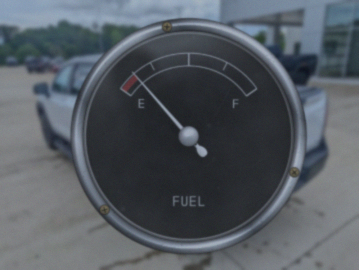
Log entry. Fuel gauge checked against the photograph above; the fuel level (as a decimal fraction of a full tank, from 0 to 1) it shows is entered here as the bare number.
0.125
